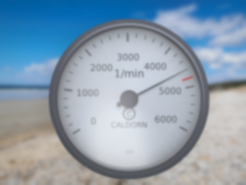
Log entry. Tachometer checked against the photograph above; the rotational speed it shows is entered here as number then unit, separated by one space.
4600 rpm
